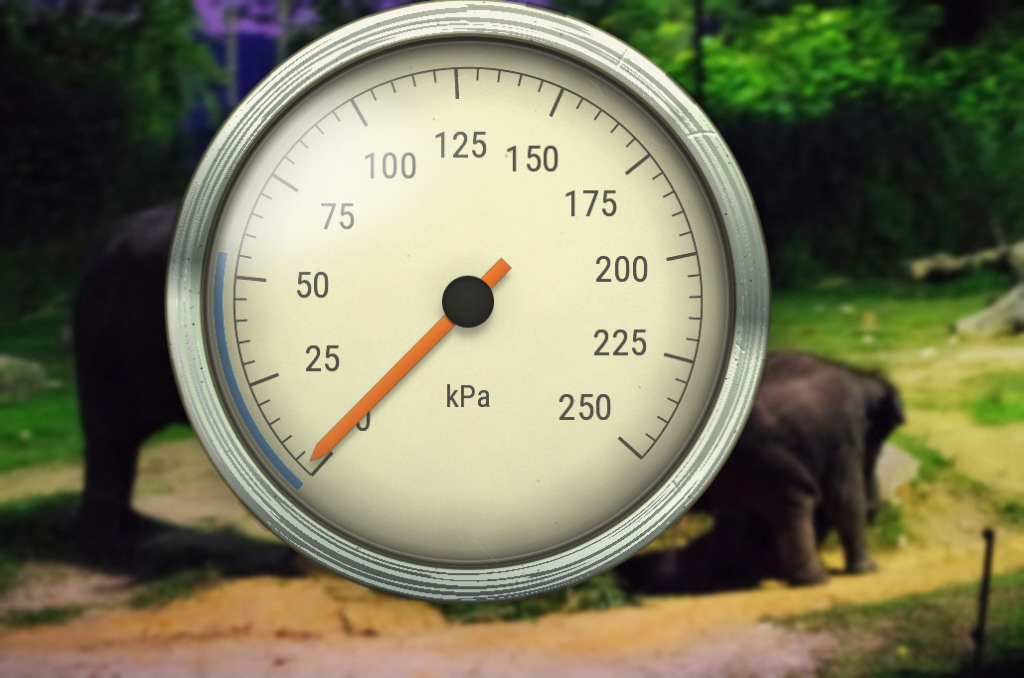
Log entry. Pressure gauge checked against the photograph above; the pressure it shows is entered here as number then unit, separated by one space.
2.5 kPa
